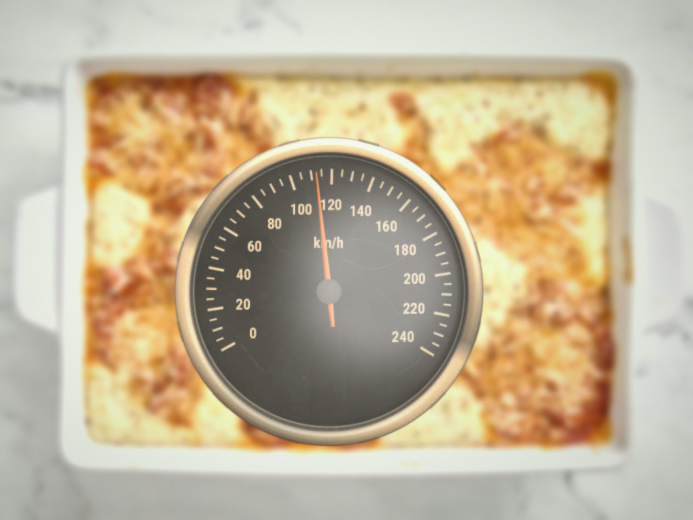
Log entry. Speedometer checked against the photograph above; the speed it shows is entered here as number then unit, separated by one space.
112.5 km/h
